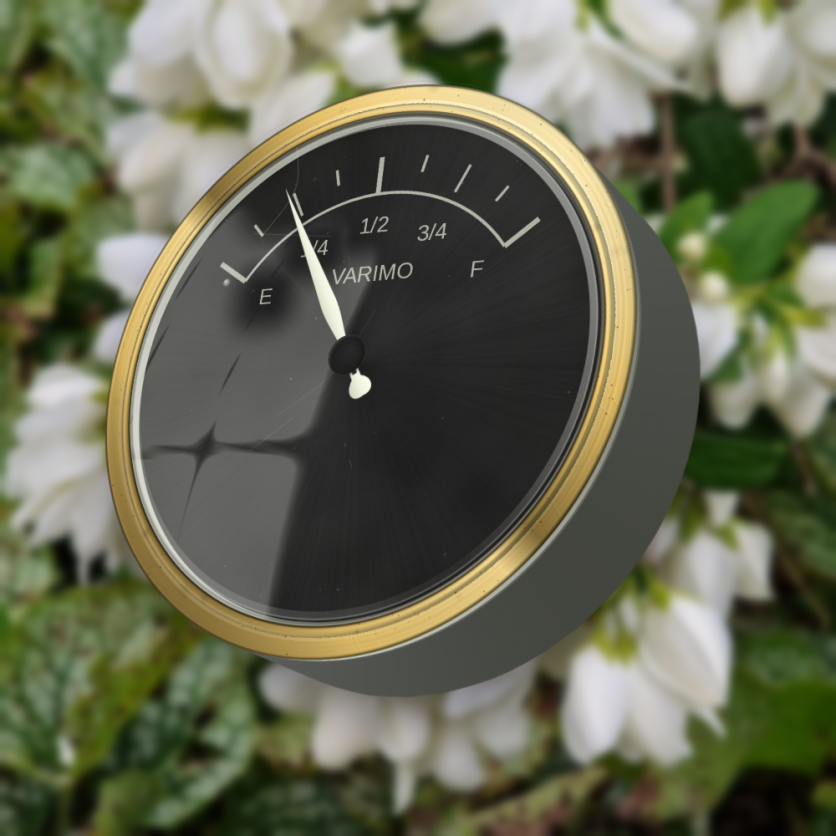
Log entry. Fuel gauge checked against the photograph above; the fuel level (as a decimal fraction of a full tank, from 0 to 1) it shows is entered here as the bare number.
0.25
